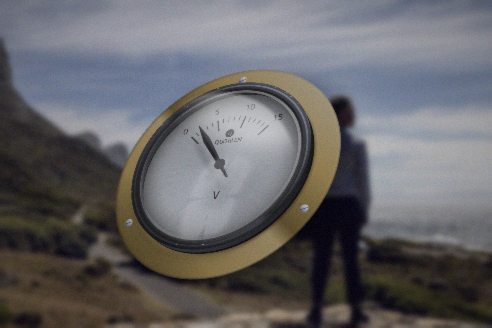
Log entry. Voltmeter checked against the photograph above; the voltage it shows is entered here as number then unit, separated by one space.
2 V
